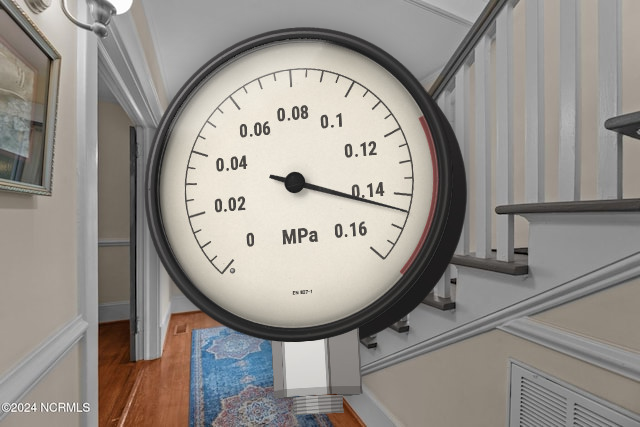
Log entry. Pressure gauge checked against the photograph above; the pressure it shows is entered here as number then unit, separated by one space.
0.145 MPa
